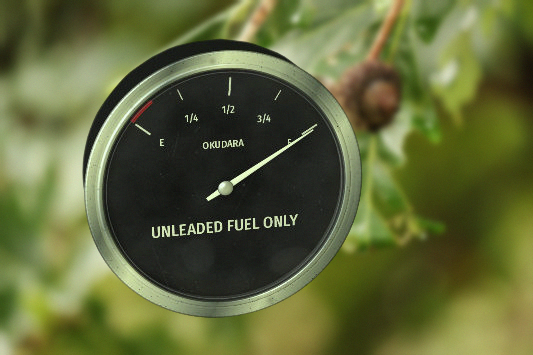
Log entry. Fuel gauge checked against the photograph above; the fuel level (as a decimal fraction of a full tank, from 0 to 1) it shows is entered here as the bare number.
1
